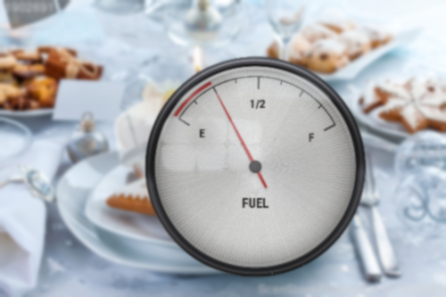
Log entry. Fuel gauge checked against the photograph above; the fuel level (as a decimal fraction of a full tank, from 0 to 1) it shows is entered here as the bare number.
0.25
